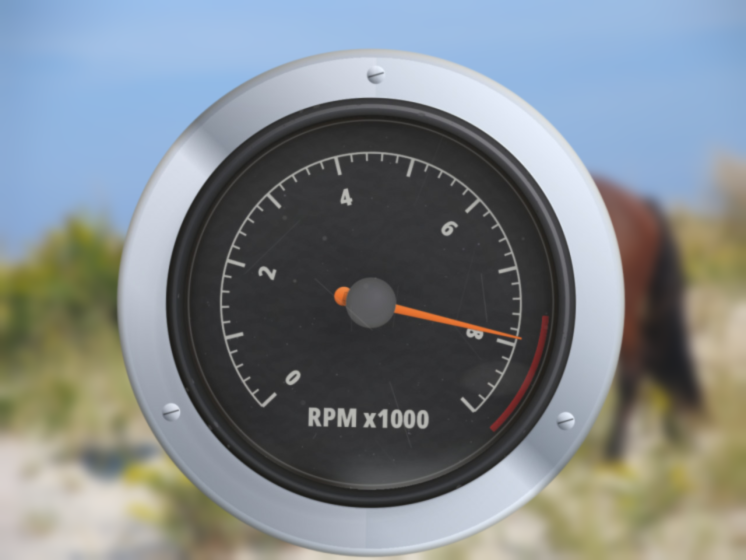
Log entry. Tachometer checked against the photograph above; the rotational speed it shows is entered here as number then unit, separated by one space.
7900 rpm
